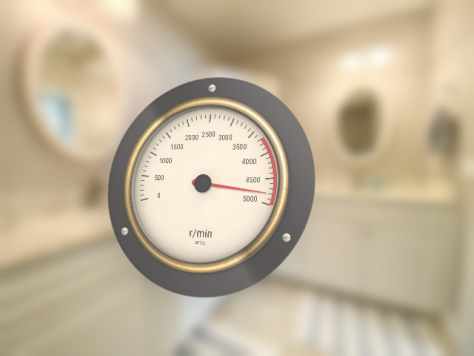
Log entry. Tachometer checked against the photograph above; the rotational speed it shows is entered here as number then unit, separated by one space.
4800 rpm
